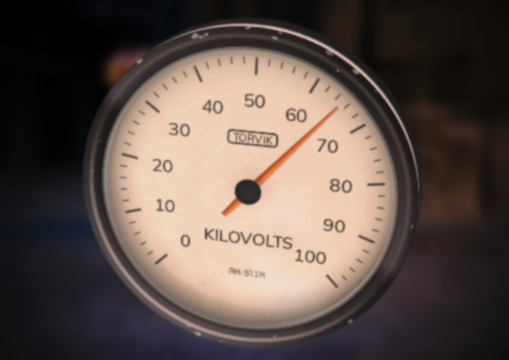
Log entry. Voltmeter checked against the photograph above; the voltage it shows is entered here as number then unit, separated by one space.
65 kV
